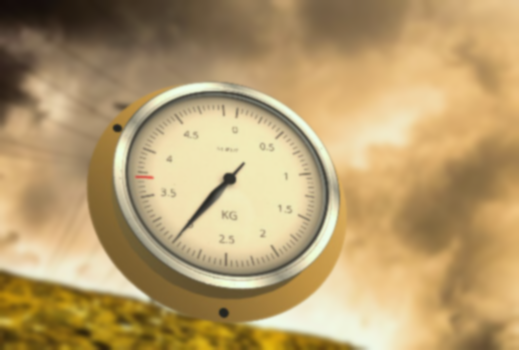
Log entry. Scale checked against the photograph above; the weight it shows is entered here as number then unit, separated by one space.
3 kg
